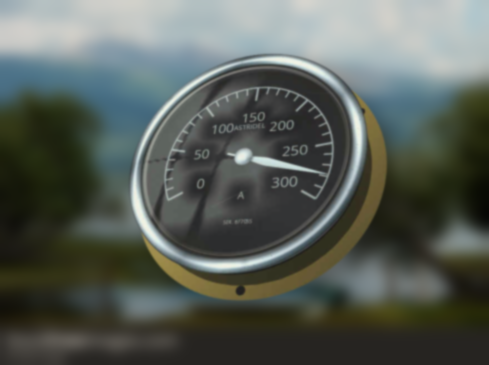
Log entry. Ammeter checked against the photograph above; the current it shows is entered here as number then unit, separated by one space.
280 A
